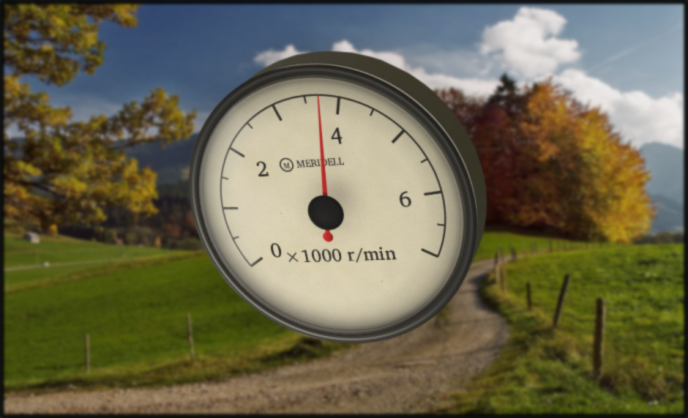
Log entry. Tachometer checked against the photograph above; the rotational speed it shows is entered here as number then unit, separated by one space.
3750 rpm
